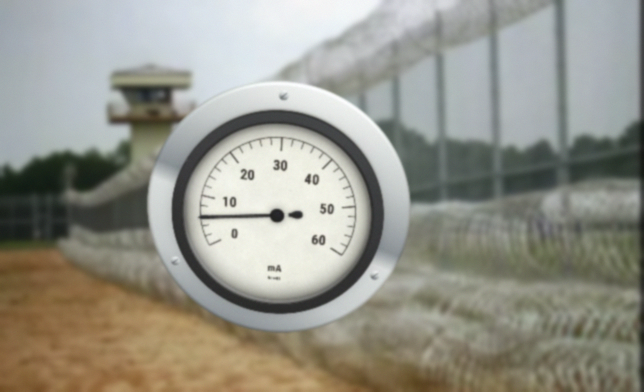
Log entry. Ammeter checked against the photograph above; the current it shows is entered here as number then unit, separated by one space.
6 mA
